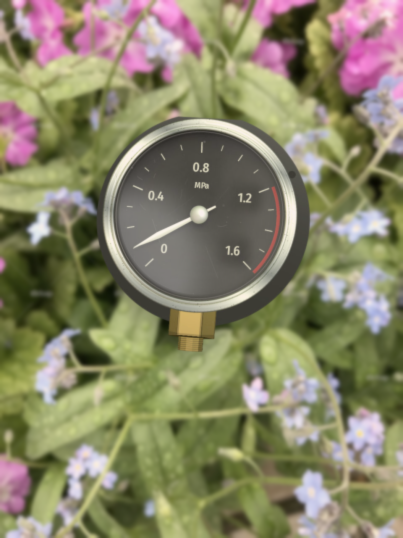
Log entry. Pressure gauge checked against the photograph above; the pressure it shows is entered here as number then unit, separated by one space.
0.1 MPa
